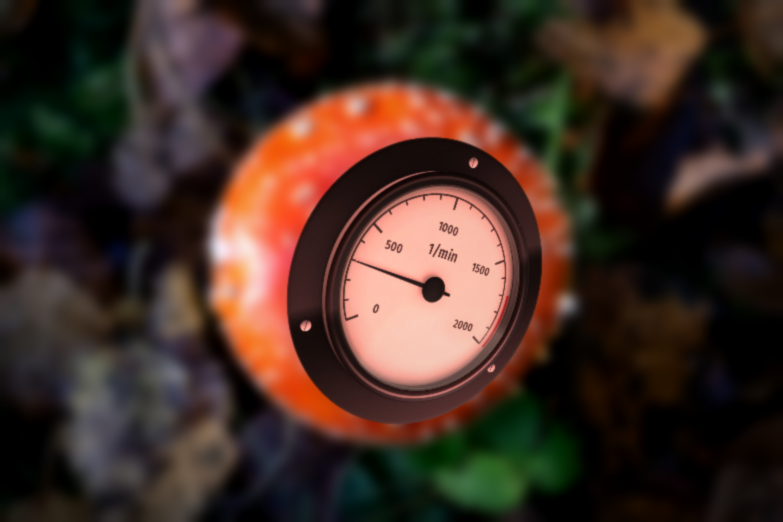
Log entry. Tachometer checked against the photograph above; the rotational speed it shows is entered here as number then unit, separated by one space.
300 rpm
